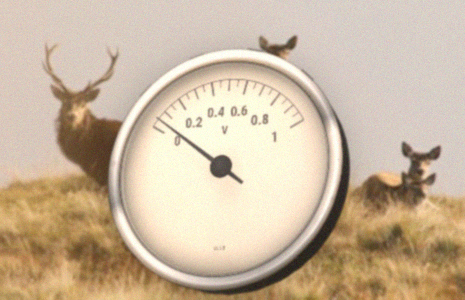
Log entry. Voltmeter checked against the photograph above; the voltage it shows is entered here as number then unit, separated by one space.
0.05 V
